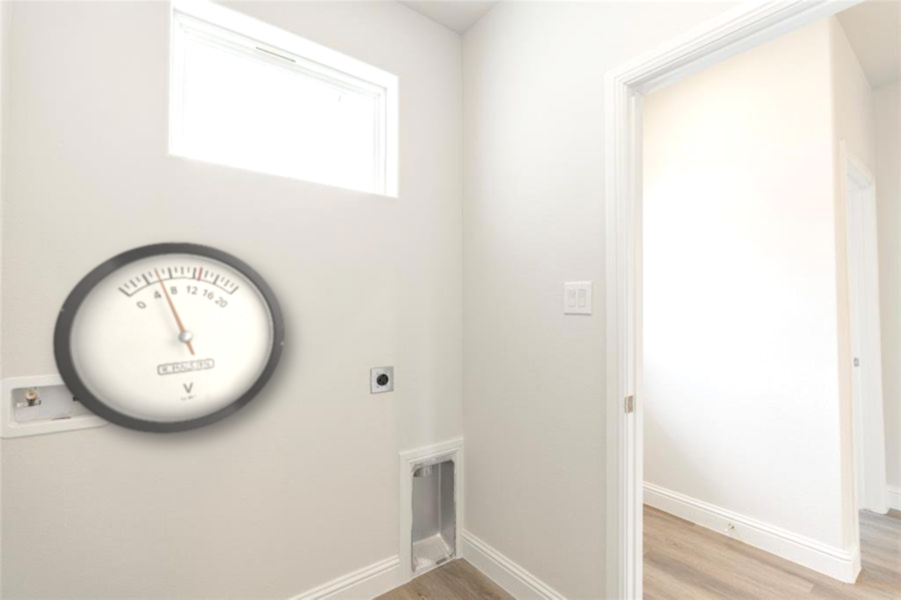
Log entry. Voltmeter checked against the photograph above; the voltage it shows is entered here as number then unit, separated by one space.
6 V
